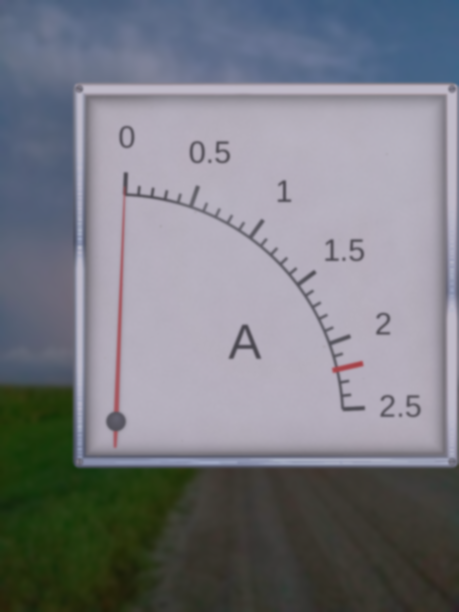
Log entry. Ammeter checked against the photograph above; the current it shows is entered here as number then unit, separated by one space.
0 A
